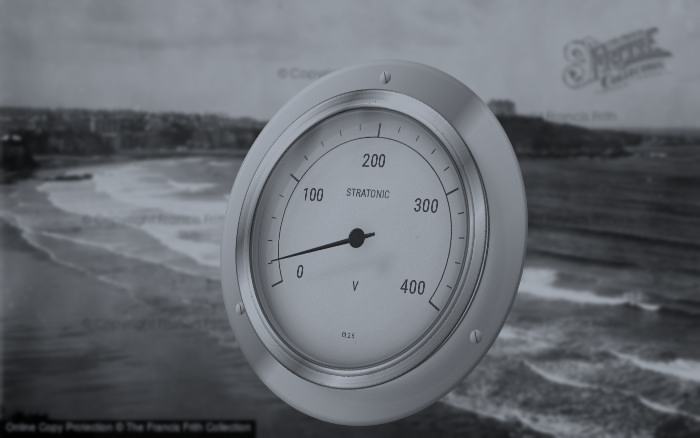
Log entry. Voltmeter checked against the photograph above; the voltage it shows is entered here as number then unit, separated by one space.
20 V
